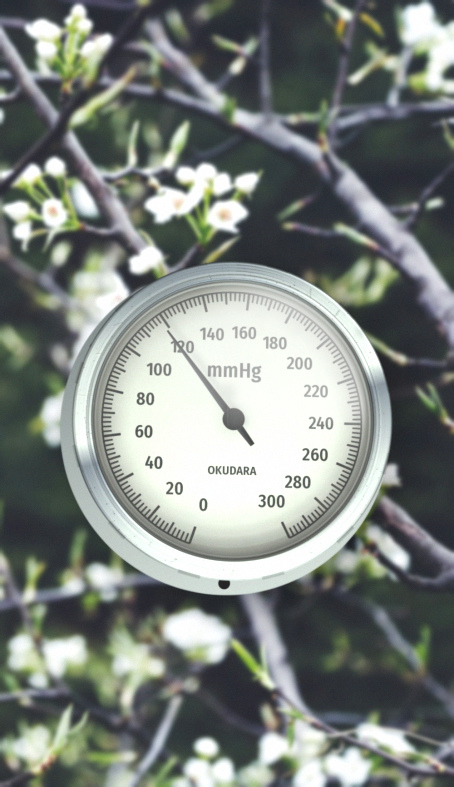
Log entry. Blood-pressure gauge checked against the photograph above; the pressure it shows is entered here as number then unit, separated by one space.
118 mmHg
